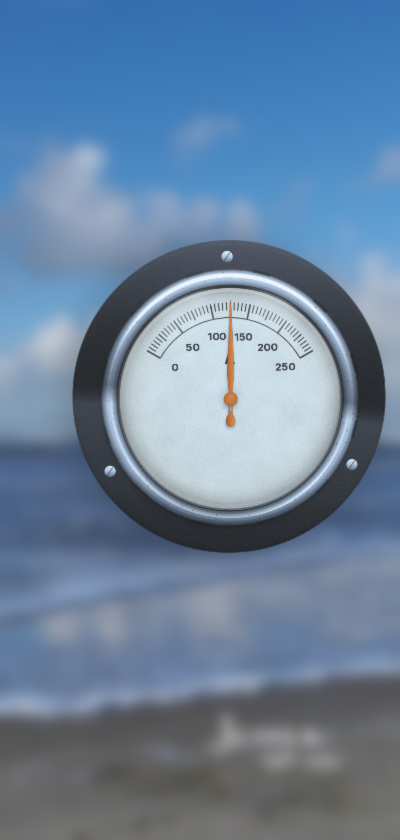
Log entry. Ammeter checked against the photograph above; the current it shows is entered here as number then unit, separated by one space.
125 A
